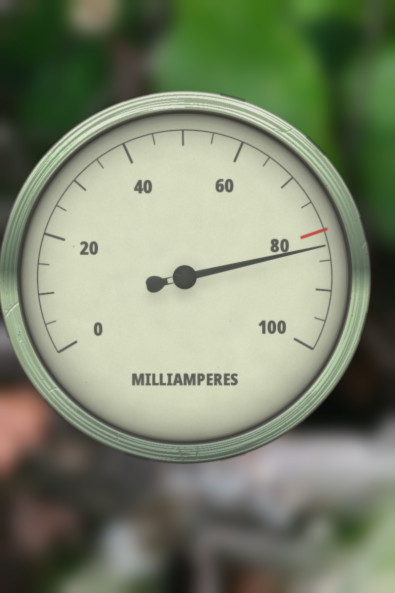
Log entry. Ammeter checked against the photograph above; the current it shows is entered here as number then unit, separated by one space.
82.5 mA
